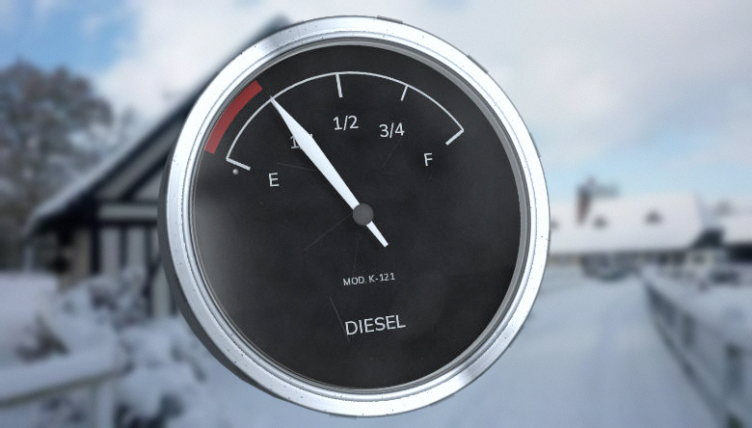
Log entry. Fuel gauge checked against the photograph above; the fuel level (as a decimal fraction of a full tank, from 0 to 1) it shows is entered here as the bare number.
0.25
